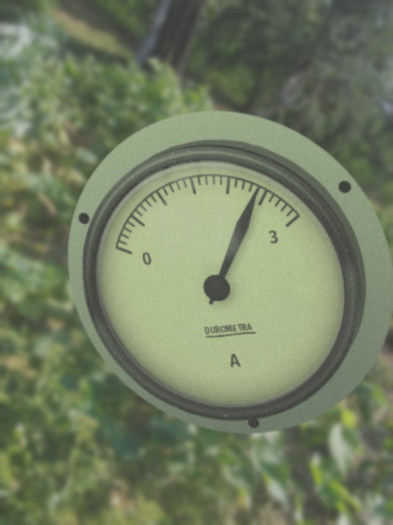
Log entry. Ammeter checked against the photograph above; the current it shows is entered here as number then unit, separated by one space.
2.4 A
